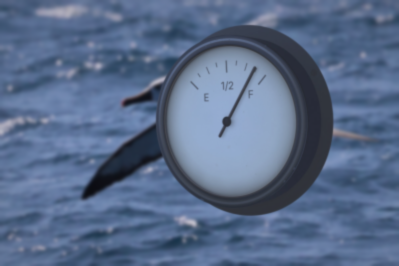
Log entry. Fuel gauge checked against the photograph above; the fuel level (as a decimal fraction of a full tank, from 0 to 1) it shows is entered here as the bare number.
0.875
